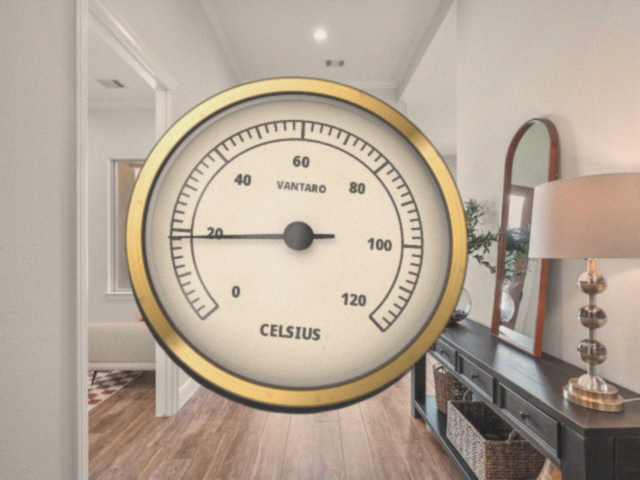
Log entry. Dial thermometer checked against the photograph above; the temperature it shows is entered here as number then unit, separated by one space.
18 °C
